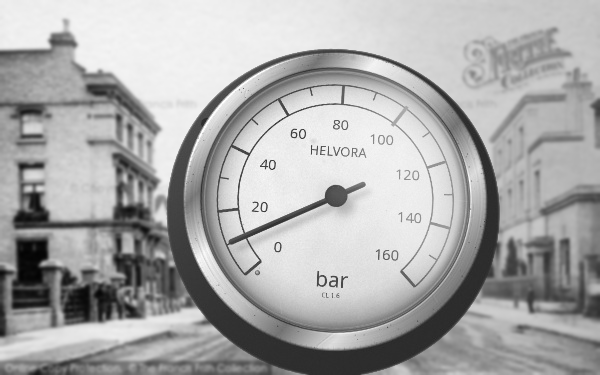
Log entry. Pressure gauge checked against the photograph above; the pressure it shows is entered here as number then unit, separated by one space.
10 bar
